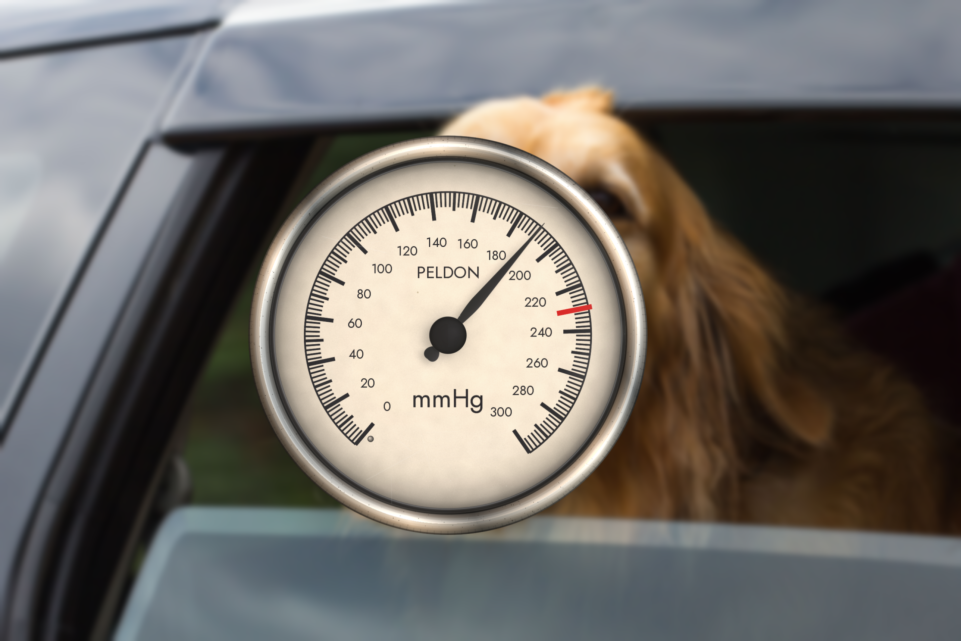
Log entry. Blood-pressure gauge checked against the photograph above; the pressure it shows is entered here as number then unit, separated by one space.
190 mmHg
